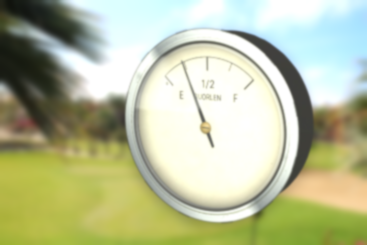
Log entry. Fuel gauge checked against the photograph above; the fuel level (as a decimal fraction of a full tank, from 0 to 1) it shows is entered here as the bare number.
0.25
